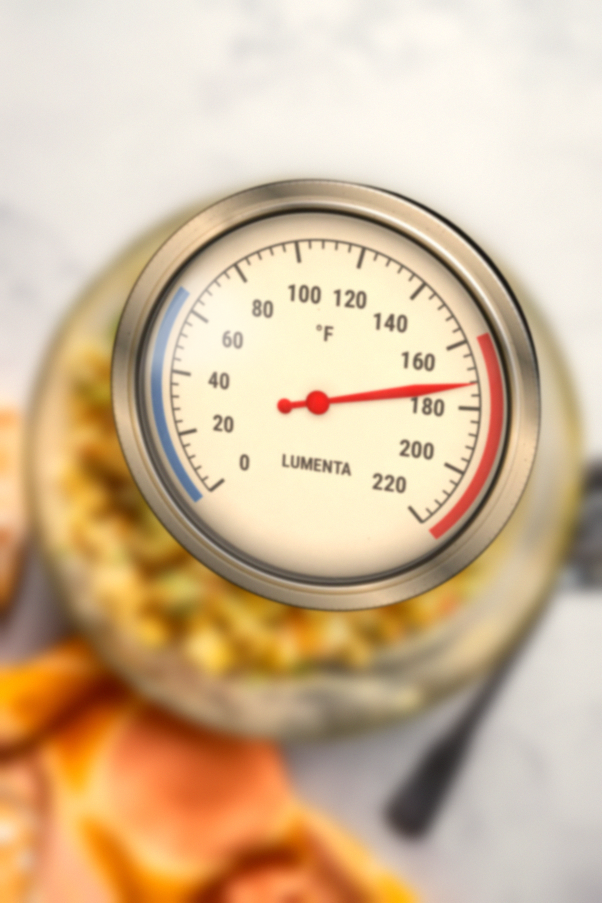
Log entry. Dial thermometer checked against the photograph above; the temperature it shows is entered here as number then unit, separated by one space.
172 °F
